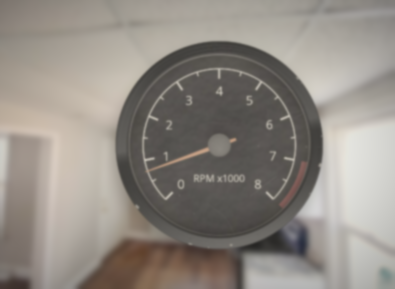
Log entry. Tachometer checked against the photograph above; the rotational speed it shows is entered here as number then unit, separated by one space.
750 rpm
